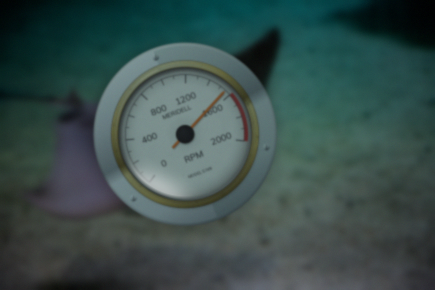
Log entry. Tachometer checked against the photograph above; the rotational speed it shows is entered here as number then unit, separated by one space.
1550 rpm
